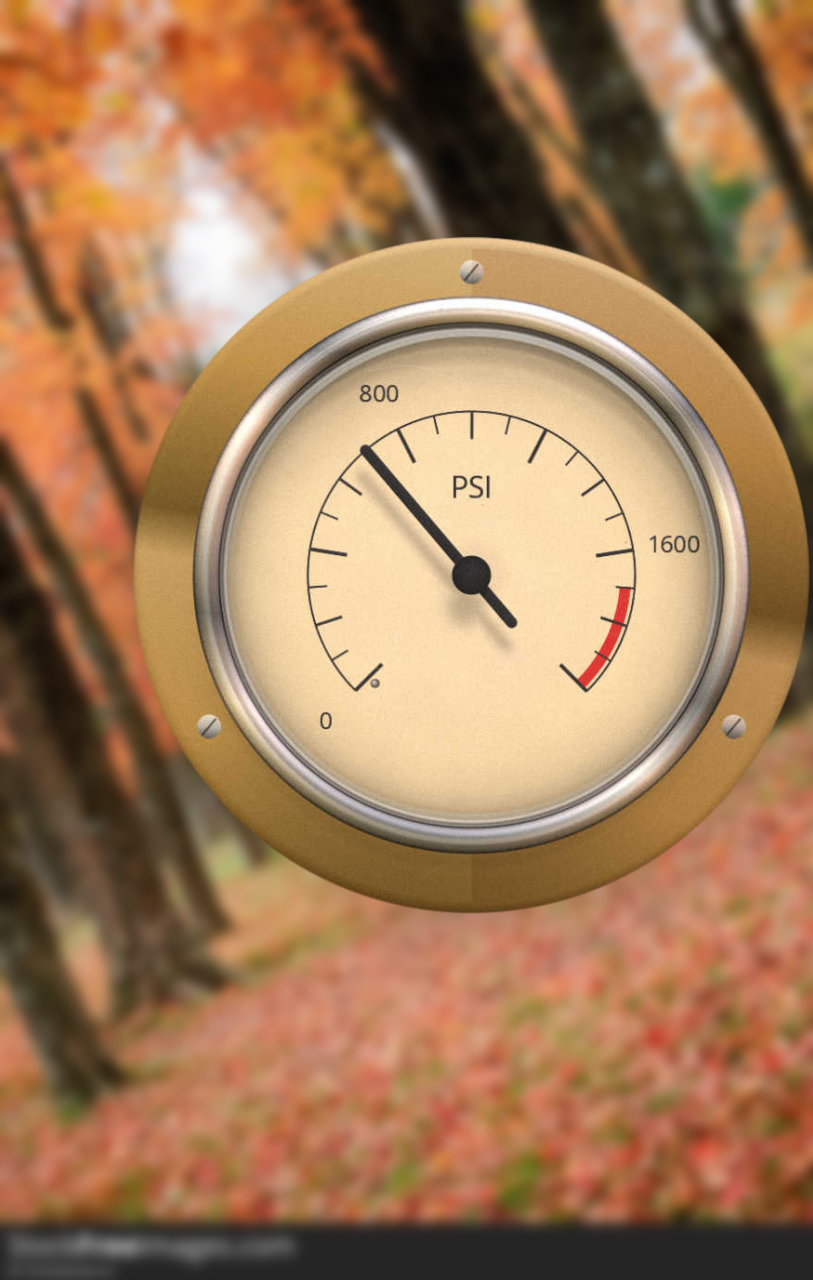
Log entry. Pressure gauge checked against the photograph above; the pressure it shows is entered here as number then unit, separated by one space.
700 psi
